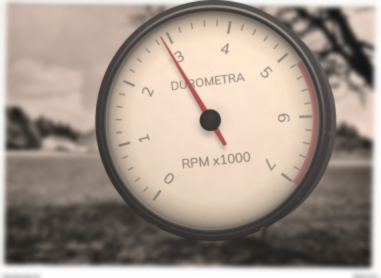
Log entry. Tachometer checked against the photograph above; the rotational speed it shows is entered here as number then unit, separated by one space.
2900 rpm
